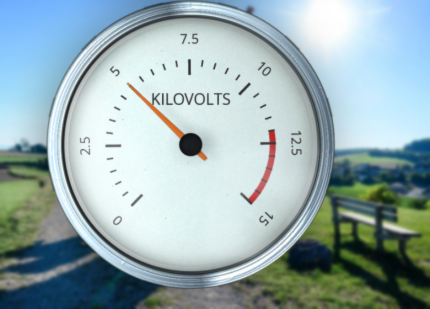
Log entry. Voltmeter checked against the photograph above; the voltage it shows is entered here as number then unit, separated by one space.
5 kV
